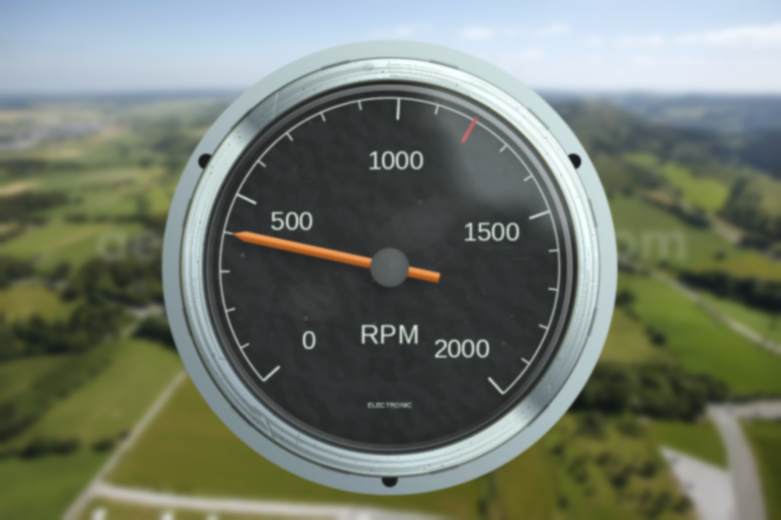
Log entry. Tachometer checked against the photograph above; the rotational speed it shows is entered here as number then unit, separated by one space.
400 rpm
